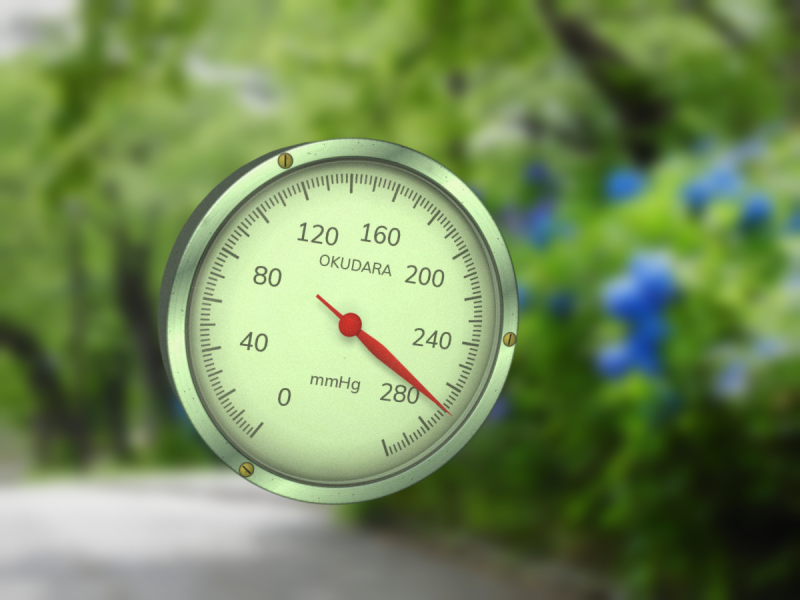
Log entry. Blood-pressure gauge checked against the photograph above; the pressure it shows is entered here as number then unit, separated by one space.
270 mmHg
